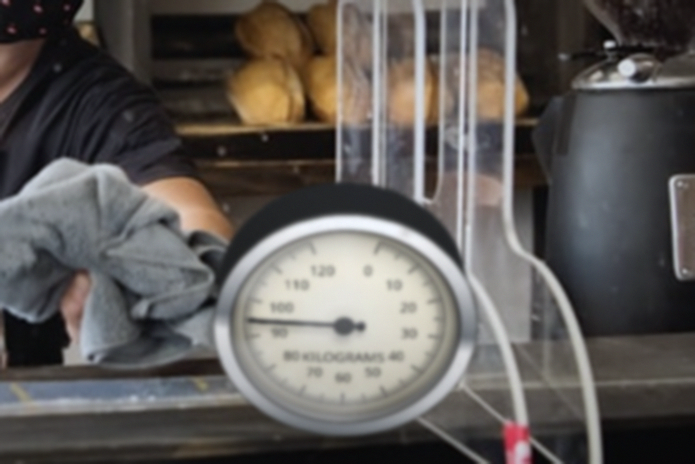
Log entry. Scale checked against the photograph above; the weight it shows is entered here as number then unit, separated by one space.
95 kg
